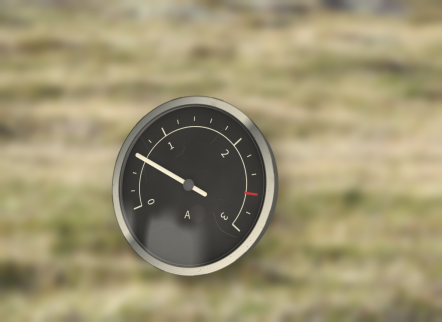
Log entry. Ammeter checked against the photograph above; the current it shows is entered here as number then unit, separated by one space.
0.6 A
